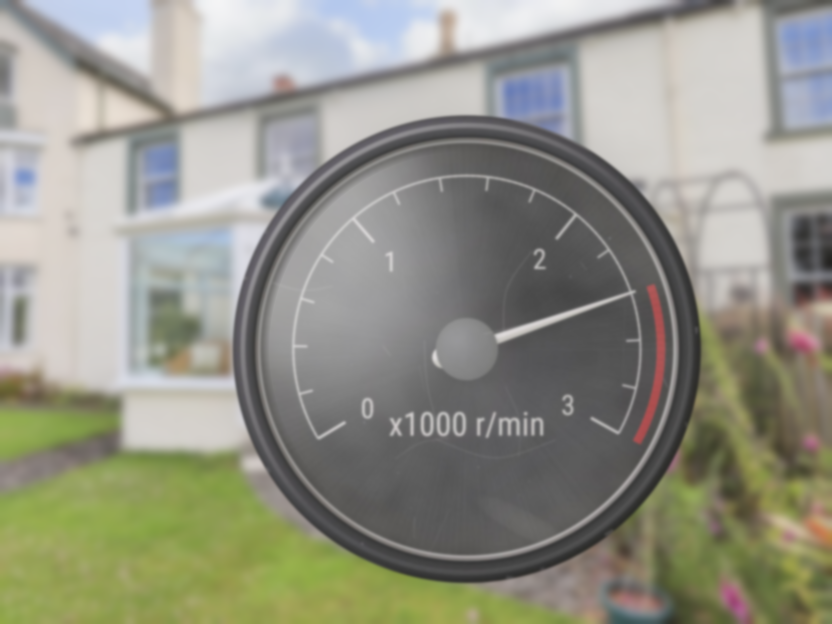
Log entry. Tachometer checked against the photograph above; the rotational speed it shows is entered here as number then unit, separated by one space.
2400 rpm
